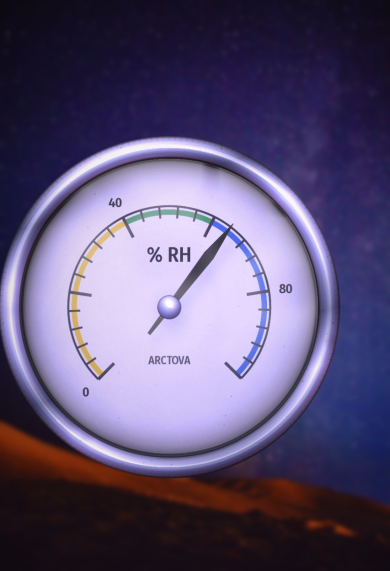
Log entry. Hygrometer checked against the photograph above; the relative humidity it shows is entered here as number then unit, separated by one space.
64 %
